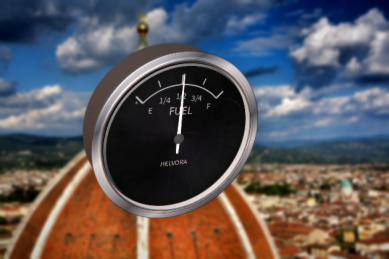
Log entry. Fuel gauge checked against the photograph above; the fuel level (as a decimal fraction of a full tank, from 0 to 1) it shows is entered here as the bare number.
0.5
